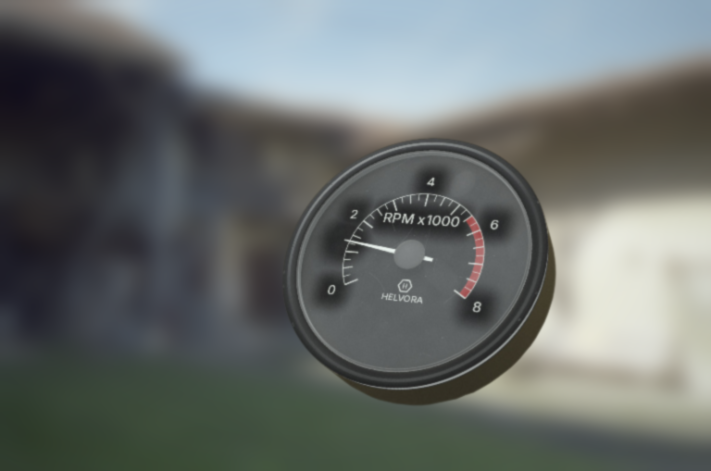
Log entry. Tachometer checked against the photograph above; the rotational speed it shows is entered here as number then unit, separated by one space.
1250 rpm
